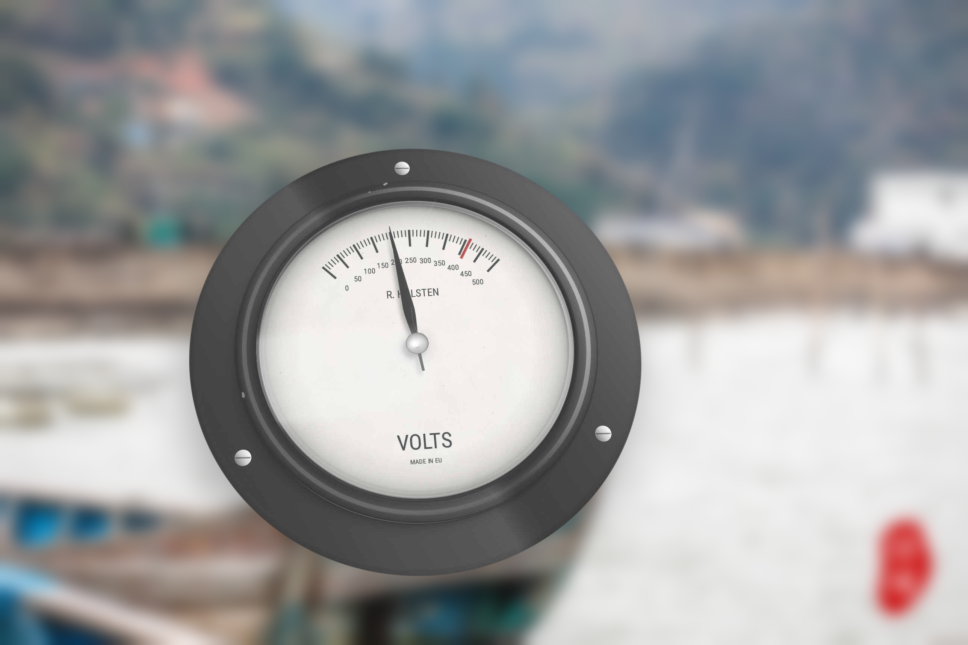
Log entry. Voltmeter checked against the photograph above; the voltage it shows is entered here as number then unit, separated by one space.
200 V
